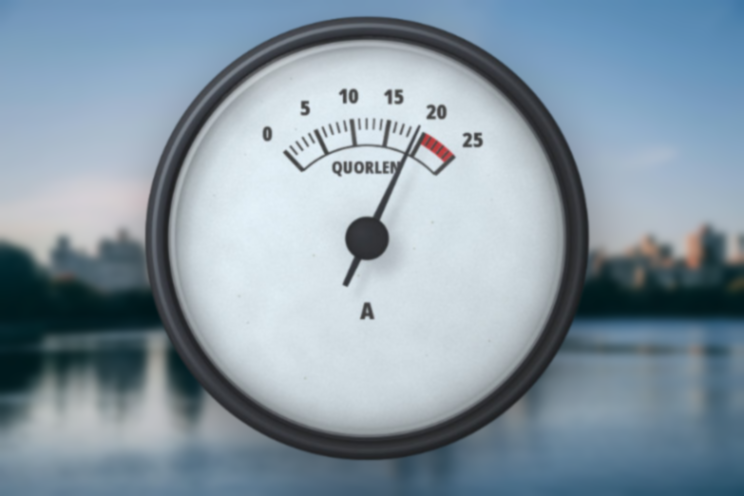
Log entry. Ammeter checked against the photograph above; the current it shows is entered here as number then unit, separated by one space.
19 A
